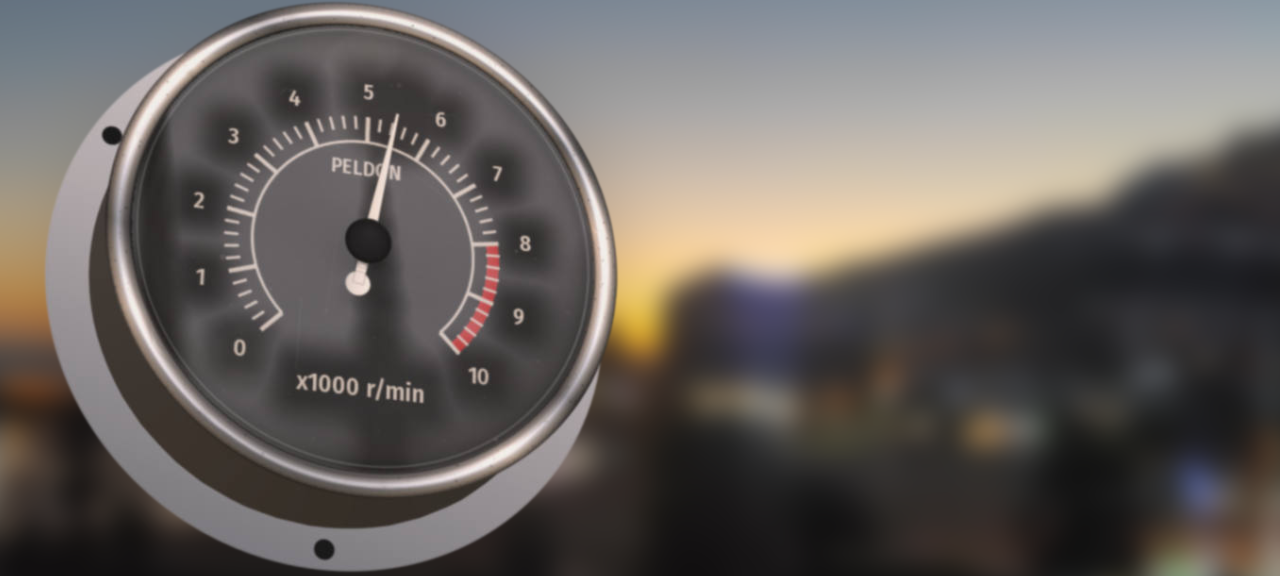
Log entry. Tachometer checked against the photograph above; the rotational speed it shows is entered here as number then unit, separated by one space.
5400 rpm
